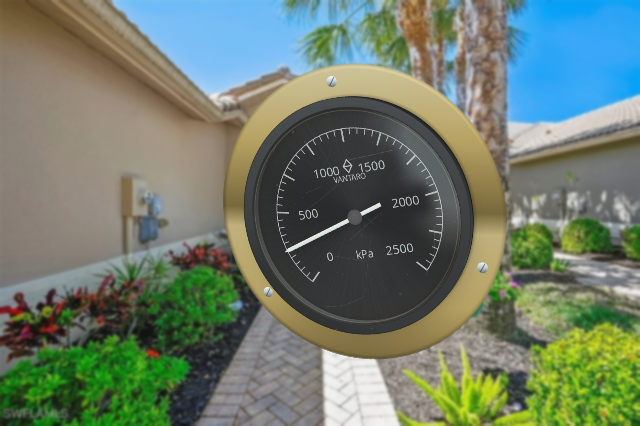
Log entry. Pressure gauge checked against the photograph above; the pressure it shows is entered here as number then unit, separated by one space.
250 kPa
